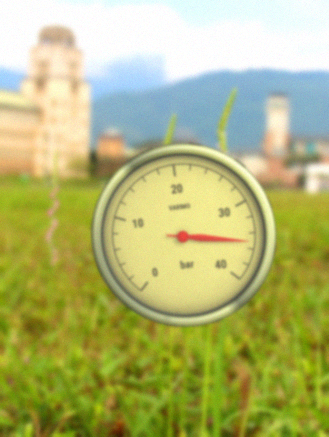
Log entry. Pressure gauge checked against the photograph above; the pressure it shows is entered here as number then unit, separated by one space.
35 bar
